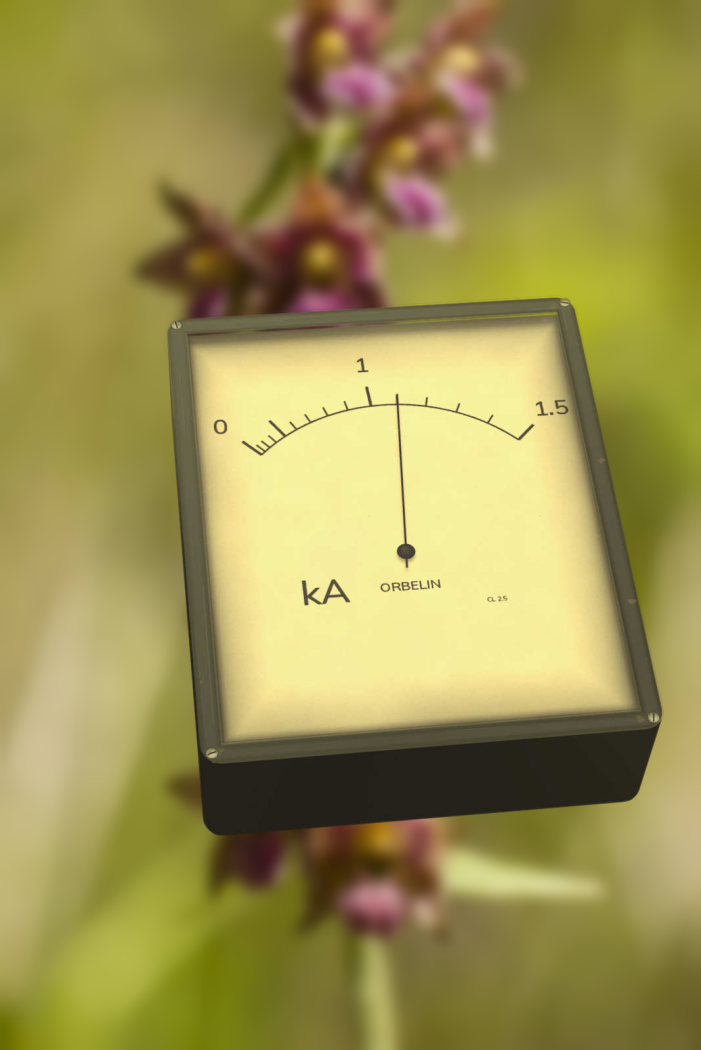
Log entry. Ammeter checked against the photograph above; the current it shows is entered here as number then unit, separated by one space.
1.1 kA
